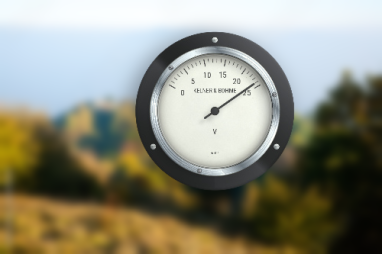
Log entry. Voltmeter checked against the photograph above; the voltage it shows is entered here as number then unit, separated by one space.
24 V
